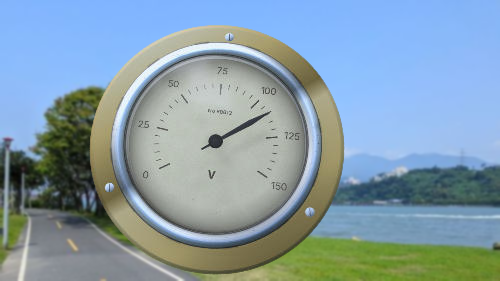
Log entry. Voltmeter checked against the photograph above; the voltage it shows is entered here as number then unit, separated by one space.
110 V
